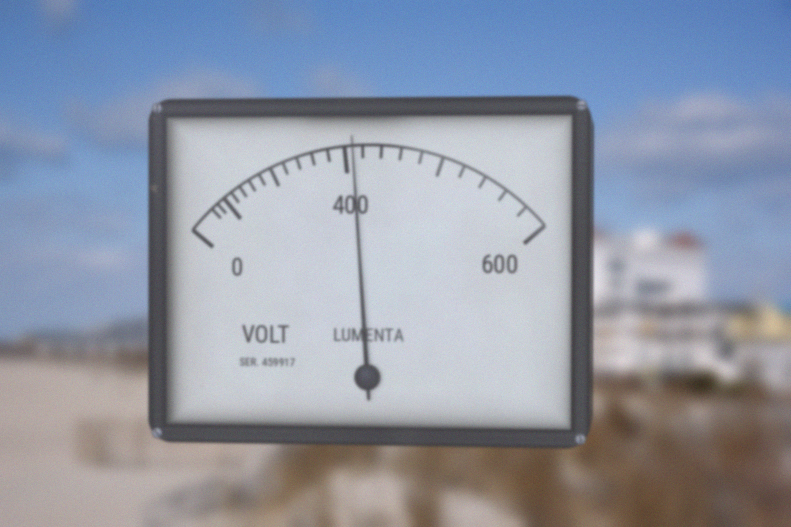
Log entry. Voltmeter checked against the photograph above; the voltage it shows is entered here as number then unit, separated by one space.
410 V
